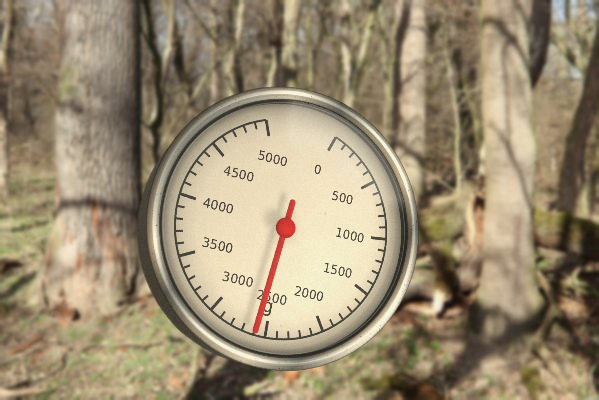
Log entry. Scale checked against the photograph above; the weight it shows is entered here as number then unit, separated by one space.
2600 g
